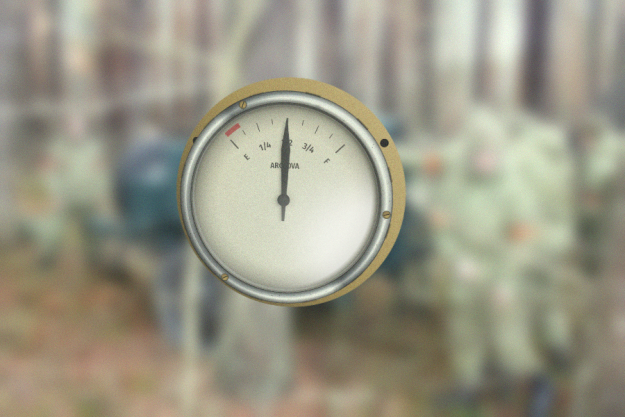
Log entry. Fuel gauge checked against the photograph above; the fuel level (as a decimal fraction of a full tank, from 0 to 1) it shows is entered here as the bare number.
0.5
